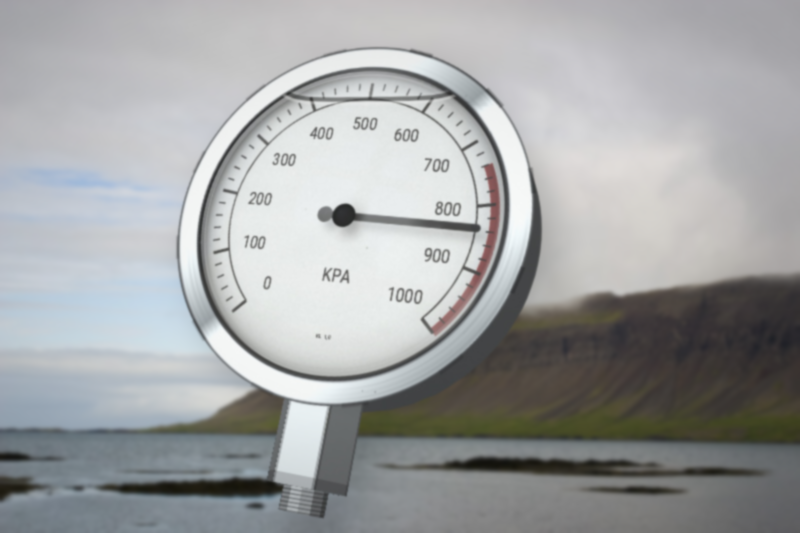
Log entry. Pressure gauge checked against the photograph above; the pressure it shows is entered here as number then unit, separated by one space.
840 kPa
